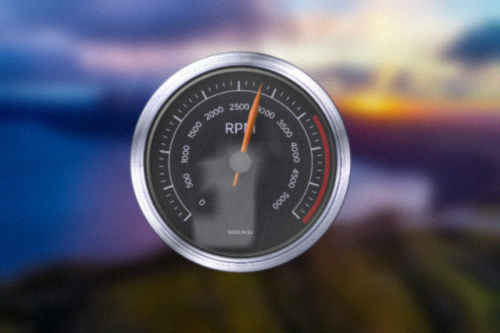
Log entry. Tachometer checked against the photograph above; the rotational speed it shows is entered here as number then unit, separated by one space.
2800 rpm
